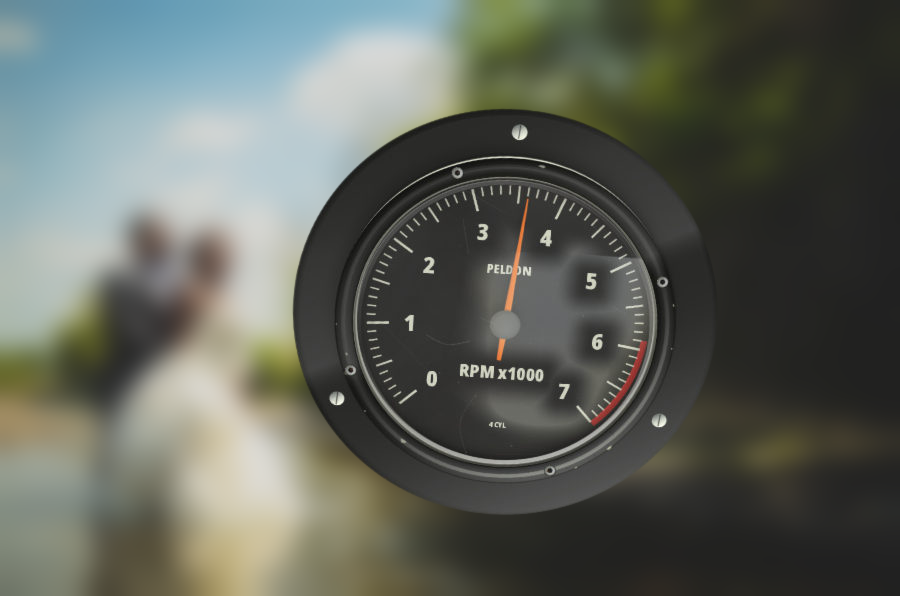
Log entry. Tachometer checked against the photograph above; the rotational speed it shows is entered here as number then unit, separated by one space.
3600 rpm
